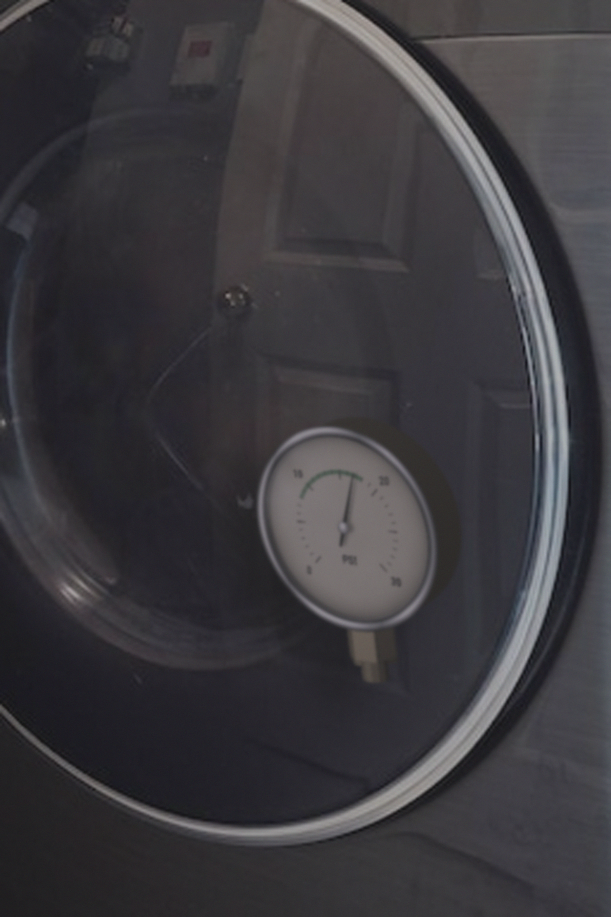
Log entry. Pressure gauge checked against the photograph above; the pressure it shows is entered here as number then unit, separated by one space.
17 psi
